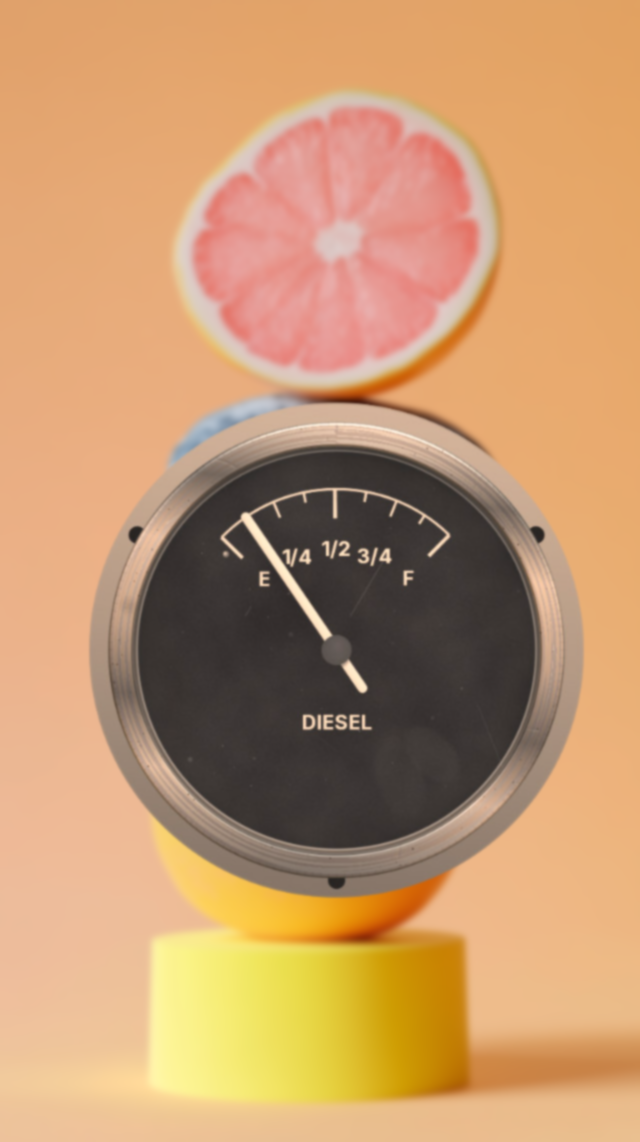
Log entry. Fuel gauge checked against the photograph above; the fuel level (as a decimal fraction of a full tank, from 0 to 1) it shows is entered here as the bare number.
0.125
